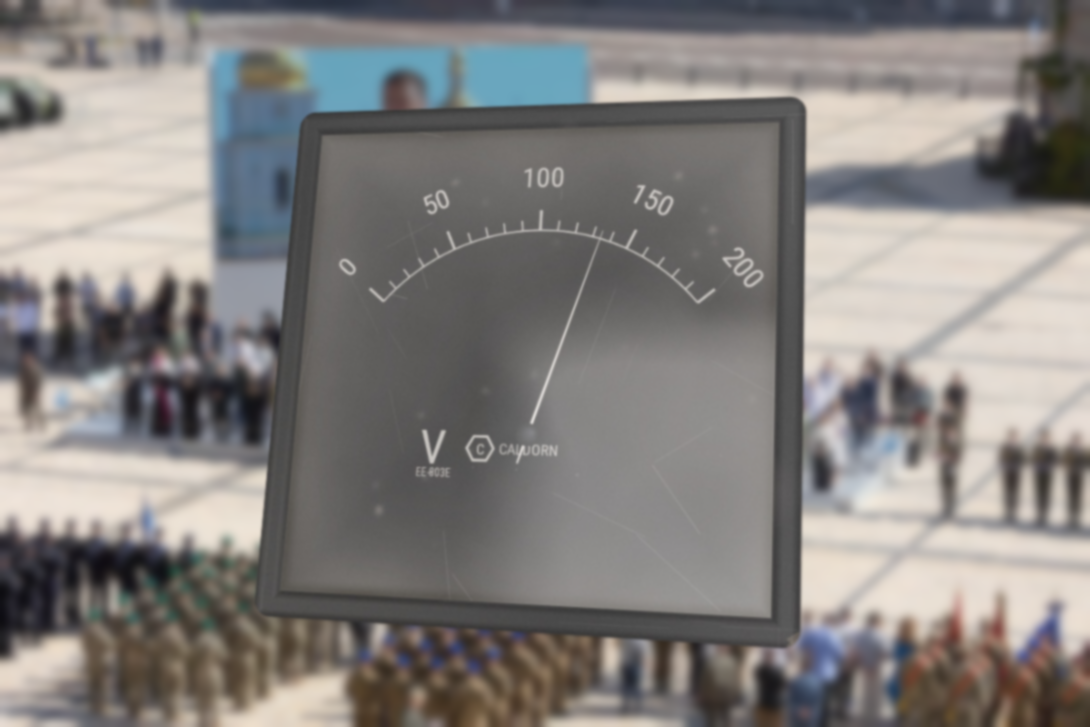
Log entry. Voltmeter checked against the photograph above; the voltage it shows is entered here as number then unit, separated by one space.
135 V
